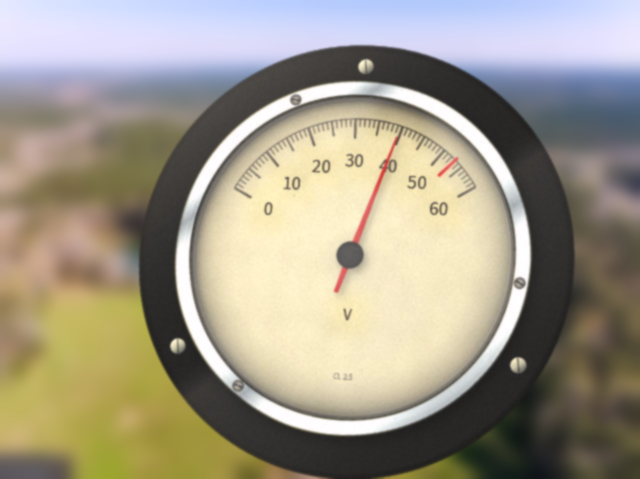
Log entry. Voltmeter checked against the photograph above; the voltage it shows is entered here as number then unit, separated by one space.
40 V
